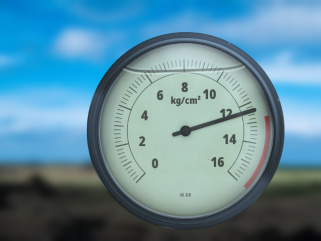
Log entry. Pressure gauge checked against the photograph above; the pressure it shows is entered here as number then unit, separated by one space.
12.4 kg/cm²
